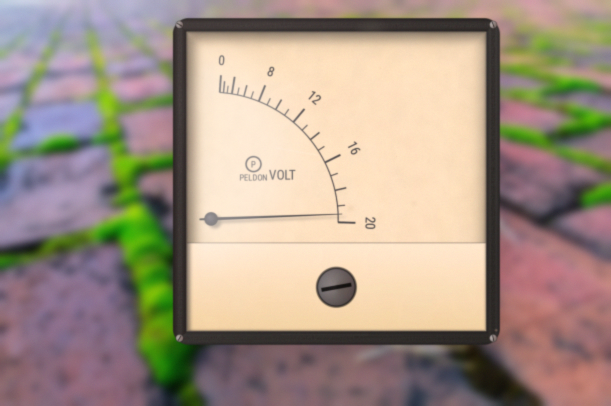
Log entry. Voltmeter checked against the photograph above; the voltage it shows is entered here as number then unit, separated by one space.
19.5 V
